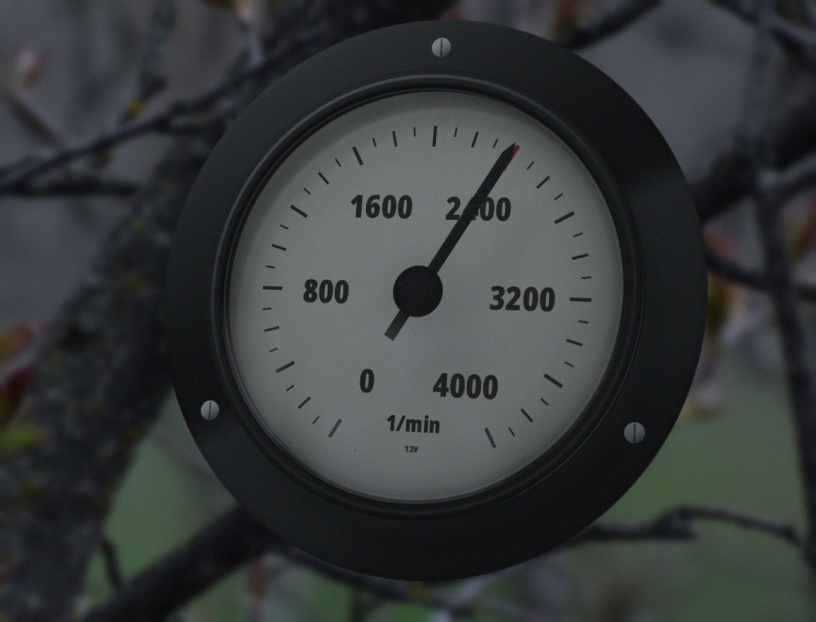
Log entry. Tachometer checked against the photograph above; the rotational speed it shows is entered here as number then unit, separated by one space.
2400 rpm
